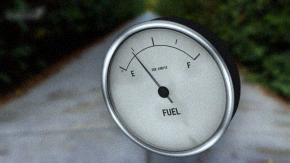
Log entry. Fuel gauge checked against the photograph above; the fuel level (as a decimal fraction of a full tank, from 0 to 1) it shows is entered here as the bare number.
0.25
